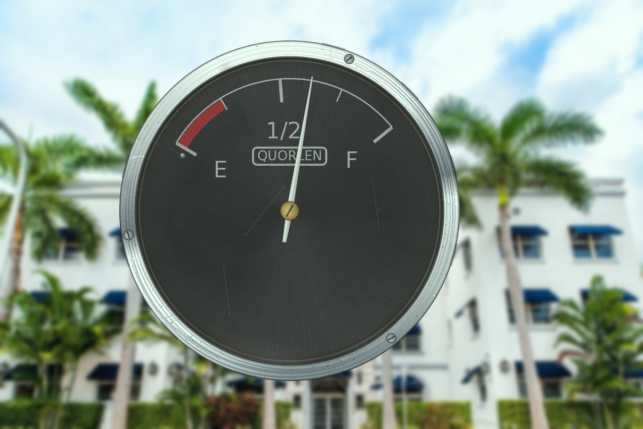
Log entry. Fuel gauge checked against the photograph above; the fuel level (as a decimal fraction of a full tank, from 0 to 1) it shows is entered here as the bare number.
0.625
